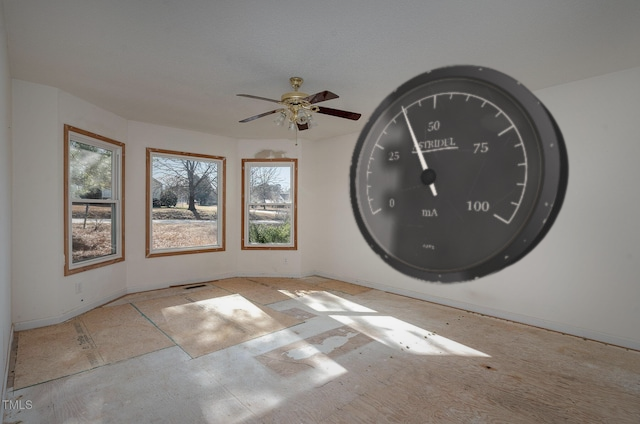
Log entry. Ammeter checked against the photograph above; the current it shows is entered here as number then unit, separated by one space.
40 mA
